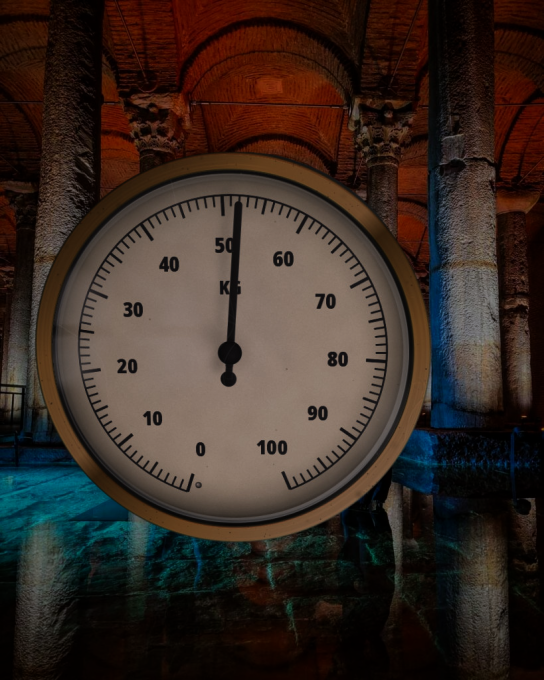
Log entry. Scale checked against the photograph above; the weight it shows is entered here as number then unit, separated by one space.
52 kg
